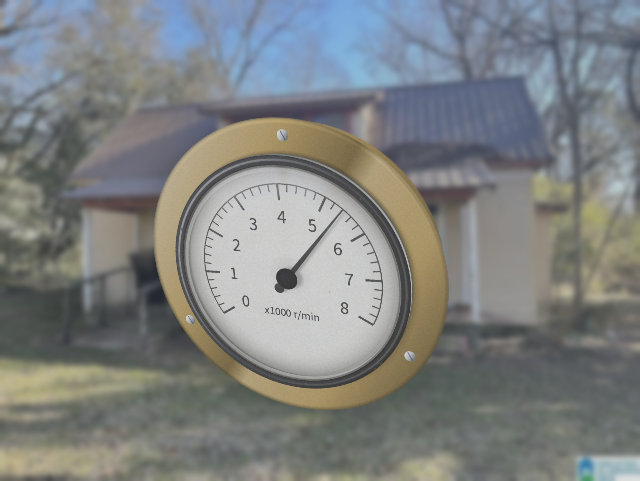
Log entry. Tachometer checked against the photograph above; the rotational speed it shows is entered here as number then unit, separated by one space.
5400 rpm
